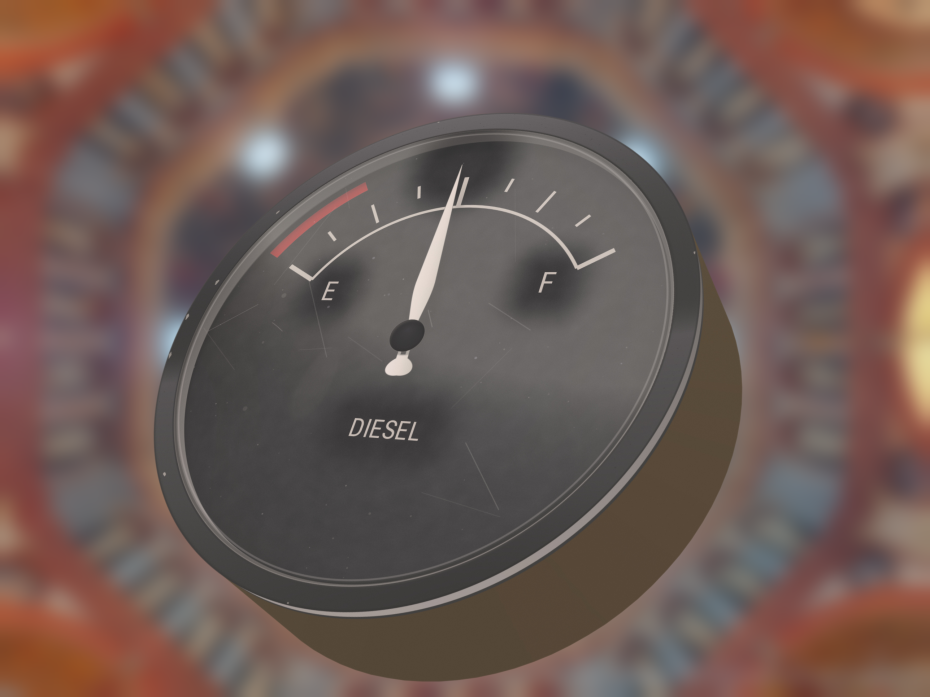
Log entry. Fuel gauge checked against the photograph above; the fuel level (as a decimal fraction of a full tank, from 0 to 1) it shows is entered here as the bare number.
0.5
